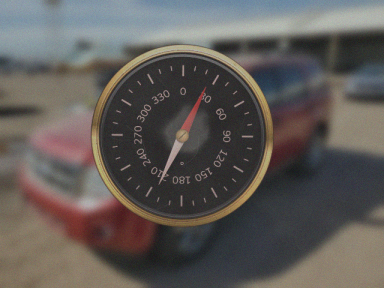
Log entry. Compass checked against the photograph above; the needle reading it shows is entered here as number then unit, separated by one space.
25 °
